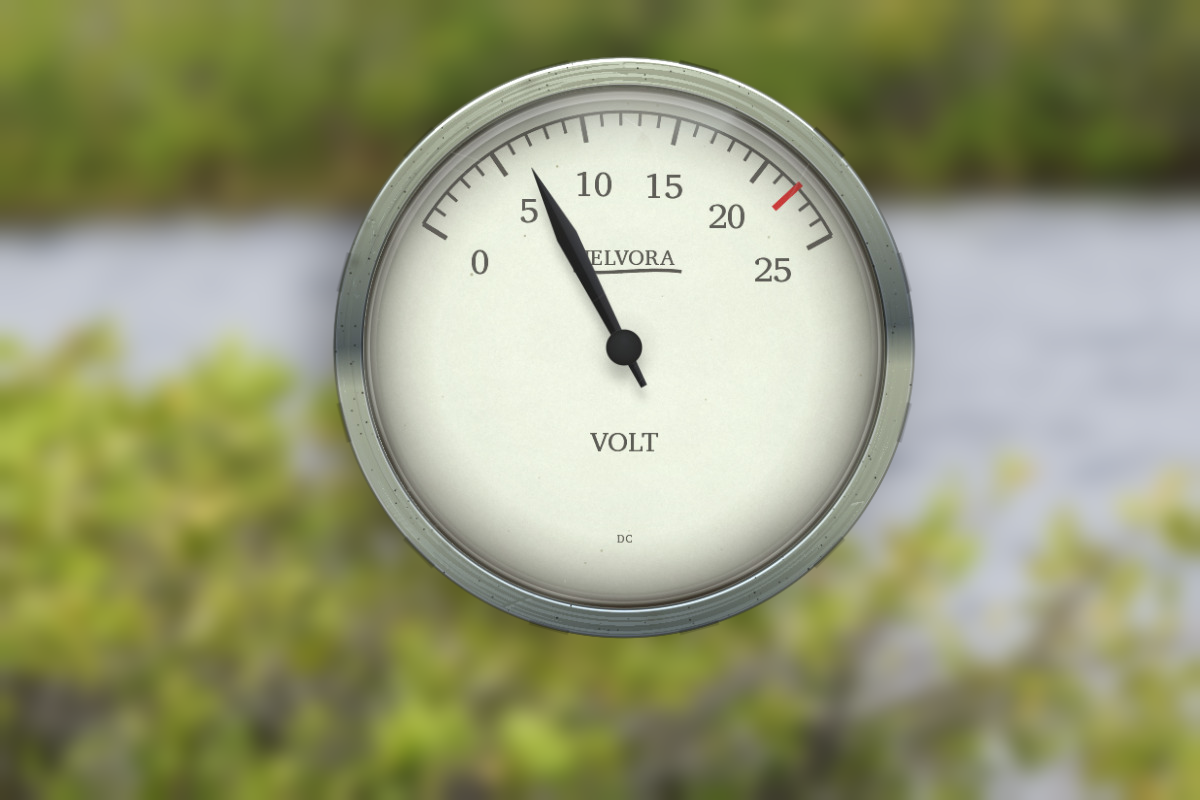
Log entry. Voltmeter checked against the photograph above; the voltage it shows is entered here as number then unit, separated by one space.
6.5 V
